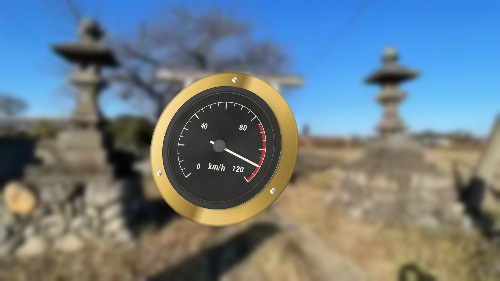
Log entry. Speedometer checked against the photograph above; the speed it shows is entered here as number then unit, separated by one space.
110 km/h
